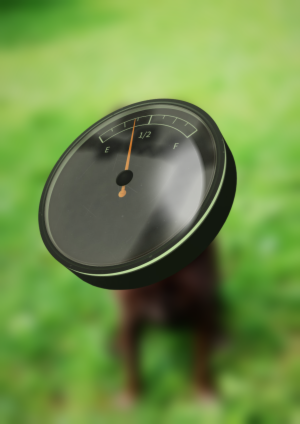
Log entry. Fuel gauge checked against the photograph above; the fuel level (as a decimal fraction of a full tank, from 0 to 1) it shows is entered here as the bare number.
0.375
